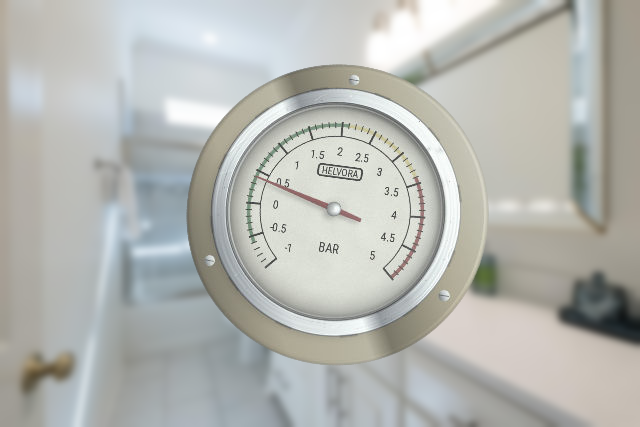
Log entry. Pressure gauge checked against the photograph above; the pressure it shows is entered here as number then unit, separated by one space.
0.4 bar
